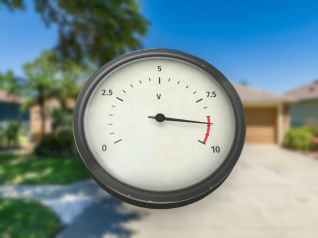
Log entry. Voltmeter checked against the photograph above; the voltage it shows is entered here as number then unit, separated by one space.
9 V
